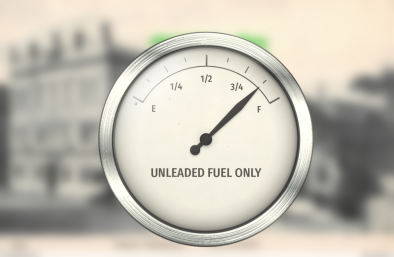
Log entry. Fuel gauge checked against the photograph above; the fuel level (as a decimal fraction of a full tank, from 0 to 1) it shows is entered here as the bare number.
0.875
